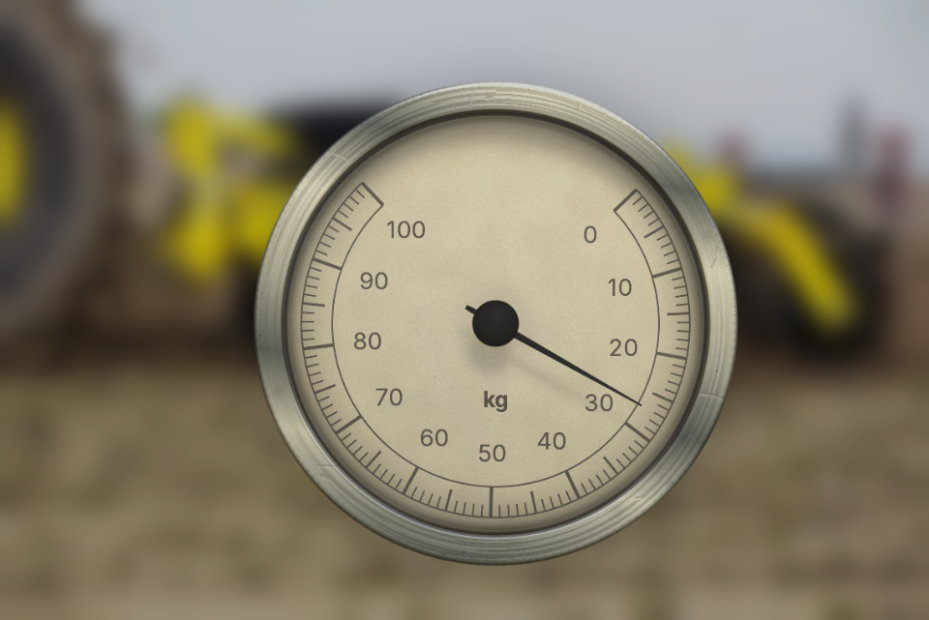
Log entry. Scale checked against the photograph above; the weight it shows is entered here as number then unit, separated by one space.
27 kg
